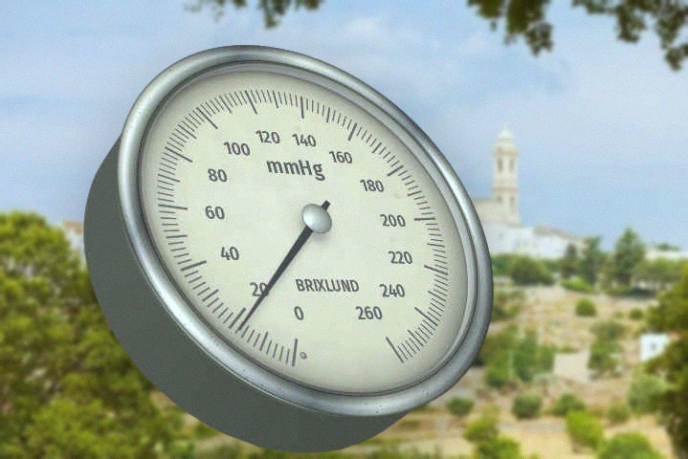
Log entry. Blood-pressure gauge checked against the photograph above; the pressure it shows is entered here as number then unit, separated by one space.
18 mmHg
